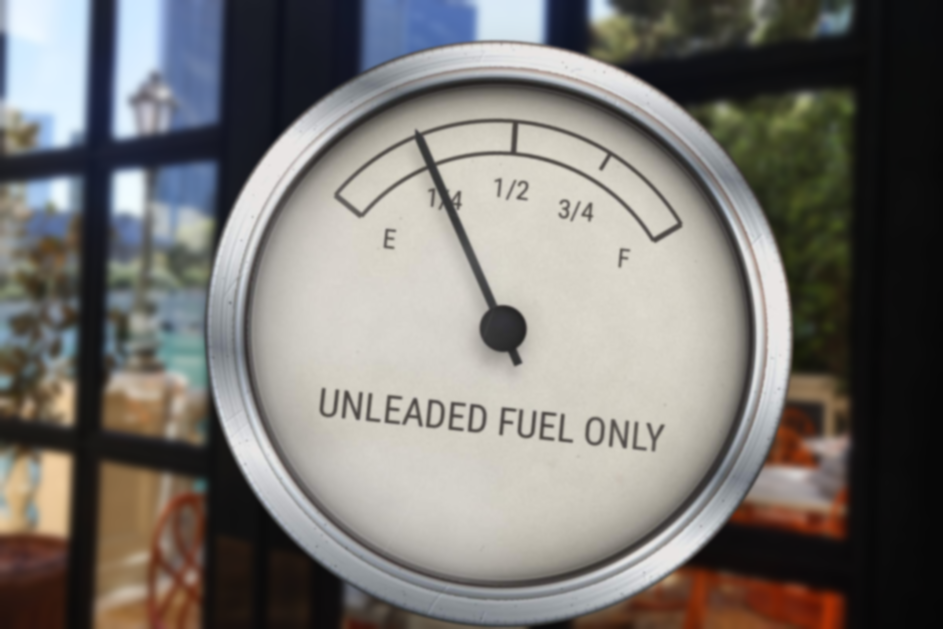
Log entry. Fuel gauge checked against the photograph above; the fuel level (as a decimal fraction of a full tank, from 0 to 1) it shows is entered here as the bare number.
0.25
